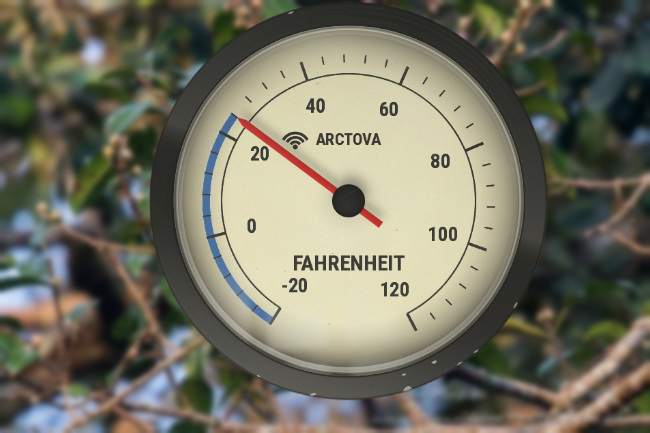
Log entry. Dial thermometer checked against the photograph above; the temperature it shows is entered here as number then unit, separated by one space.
24 °F
